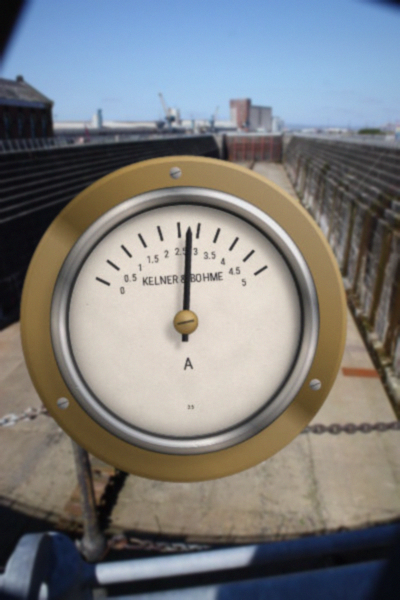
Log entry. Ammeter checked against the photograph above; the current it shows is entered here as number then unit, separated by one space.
2.75 A
